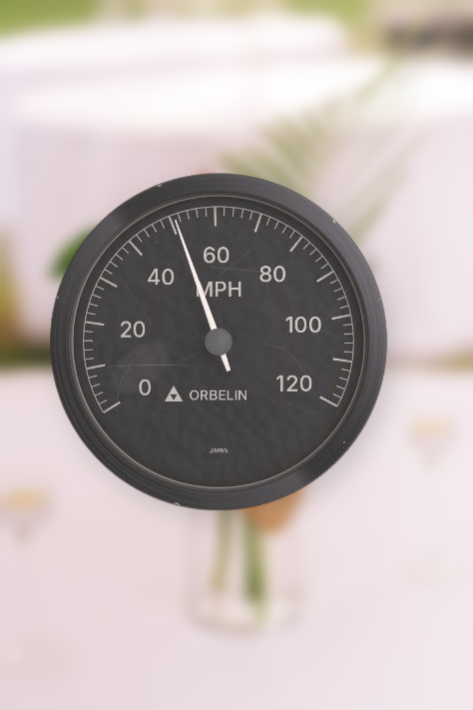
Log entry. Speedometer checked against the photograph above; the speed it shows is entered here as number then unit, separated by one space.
51 mph
